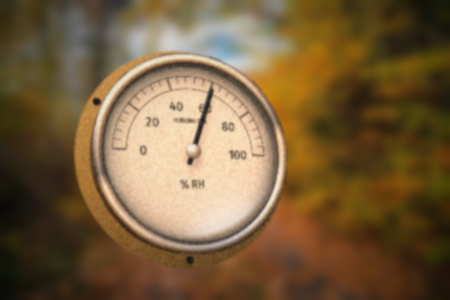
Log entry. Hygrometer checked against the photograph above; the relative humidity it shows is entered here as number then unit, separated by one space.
60 %
